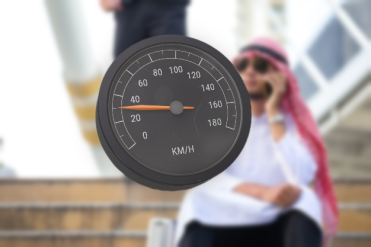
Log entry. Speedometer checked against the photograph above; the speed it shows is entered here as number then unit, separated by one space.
30 km/h
